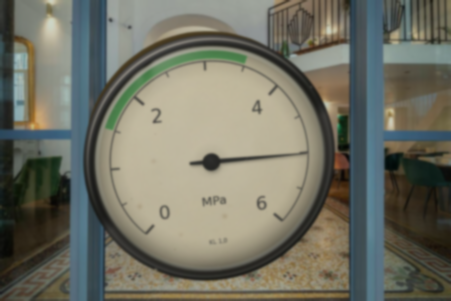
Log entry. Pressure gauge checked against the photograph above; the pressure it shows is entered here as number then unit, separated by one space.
5 MPa
